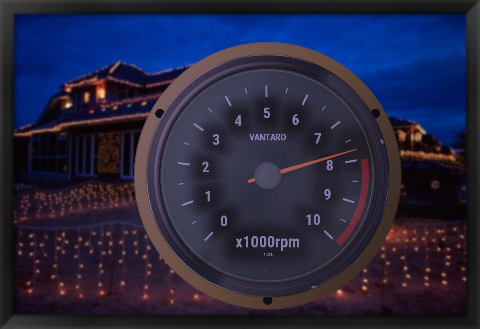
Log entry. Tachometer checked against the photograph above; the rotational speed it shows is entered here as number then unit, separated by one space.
7750 rpm
